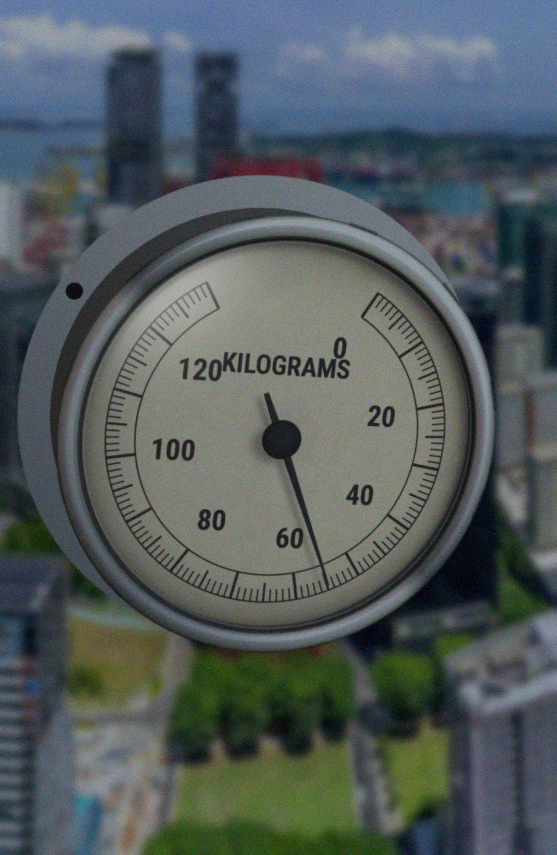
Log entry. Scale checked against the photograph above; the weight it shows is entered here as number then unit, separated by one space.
55 kg
